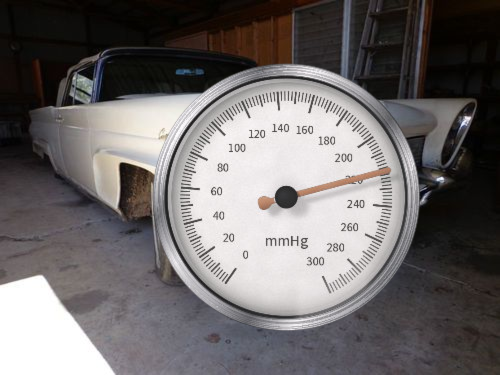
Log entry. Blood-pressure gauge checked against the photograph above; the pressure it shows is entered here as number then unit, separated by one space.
220 mmHg
